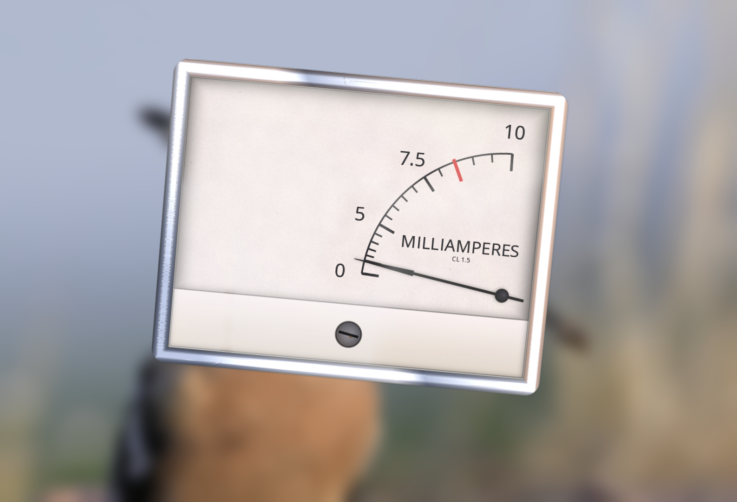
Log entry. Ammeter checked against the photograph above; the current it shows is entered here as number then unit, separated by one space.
2.5 mA
